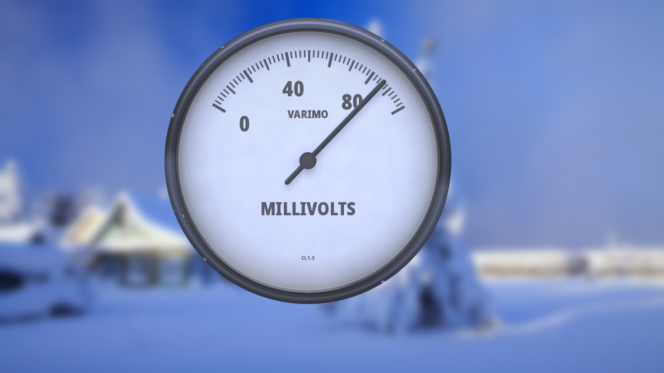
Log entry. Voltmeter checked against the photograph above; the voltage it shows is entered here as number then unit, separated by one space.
86 mV
